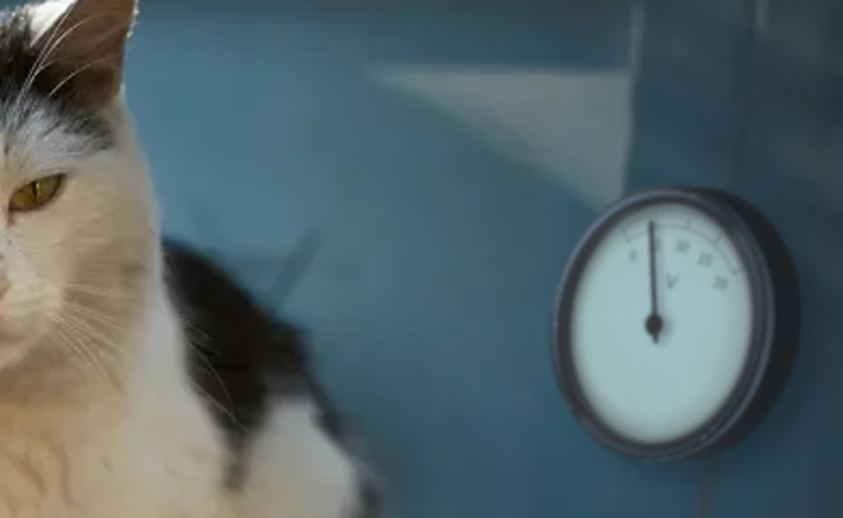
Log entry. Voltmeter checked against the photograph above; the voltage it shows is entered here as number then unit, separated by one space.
5 V
